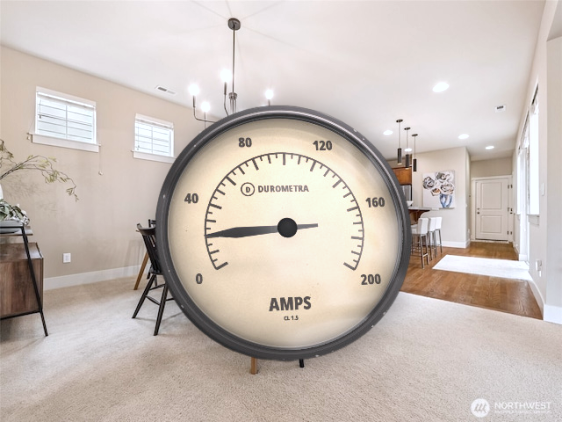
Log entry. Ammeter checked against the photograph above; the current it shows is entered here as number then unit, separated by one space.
20 A
